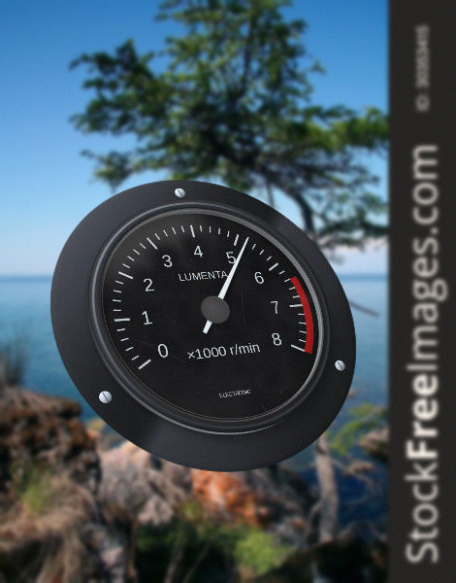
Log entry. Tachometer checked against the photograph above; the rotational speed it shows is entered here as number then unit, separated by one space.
5200 rpm
